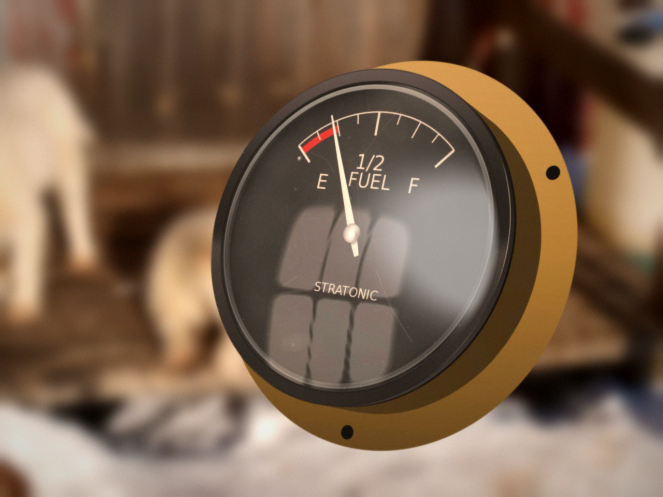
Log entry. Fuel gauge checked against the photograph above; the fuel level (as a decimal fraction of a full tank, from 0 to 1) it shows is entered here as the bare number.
0.25
